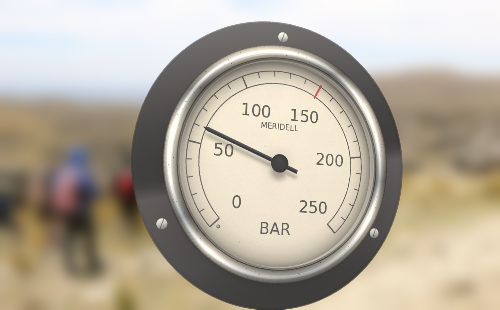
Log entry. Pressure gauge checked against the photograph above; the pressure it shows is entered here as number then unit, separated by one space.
60 bar
